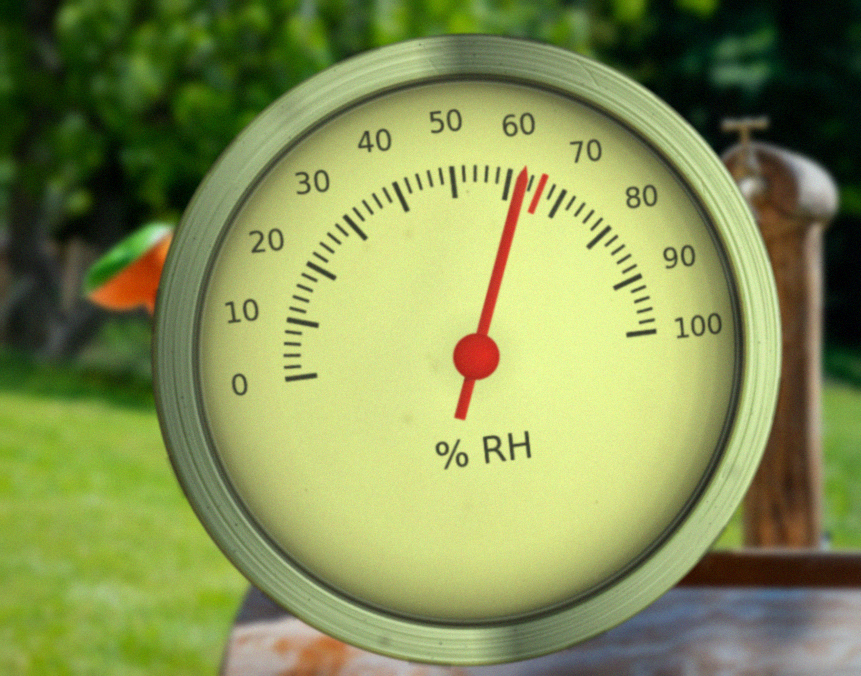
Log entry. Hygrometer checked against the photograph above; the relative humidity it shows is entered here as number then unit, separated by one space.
62 %
